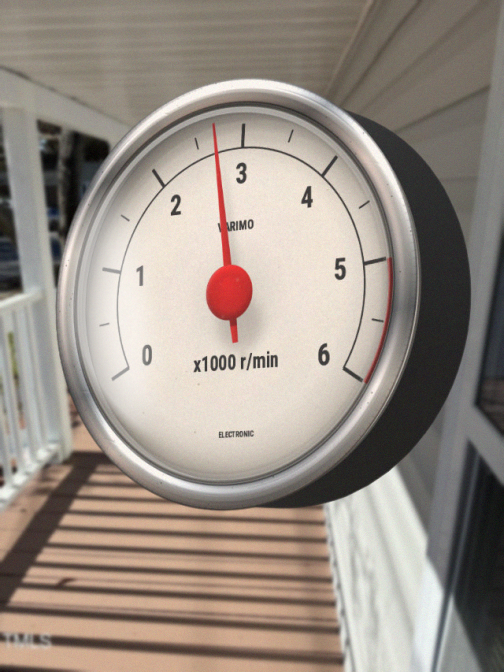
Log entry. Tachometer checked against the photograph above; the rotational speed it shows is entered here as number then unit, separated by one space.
2750 rpm
